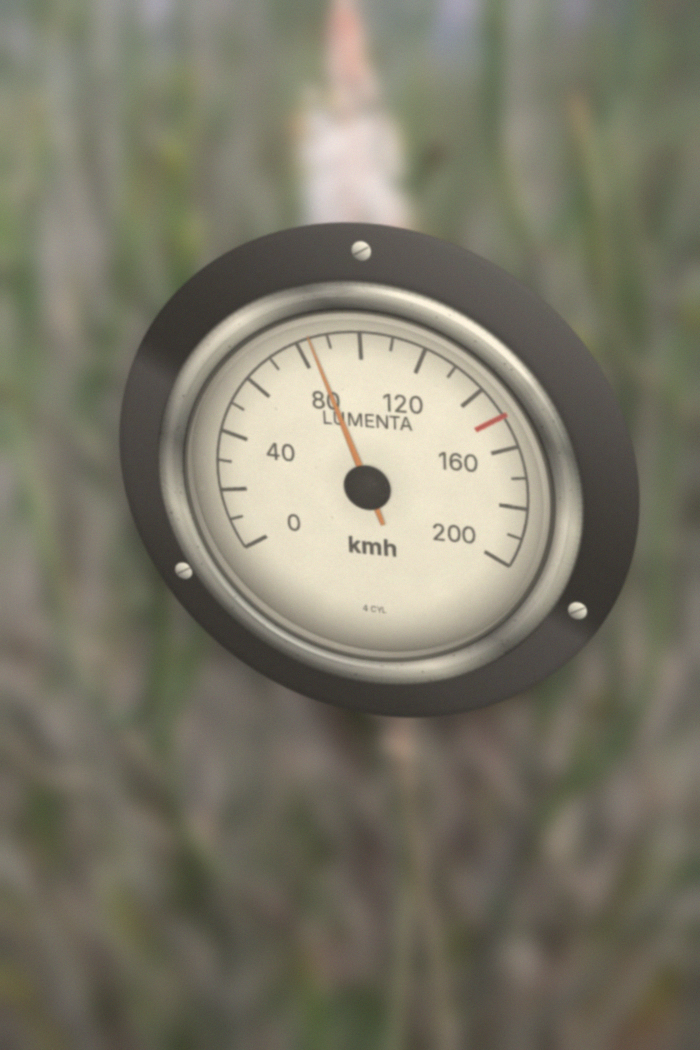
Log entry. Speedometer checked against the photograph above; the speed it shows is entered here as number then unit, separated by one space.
85 km/h
